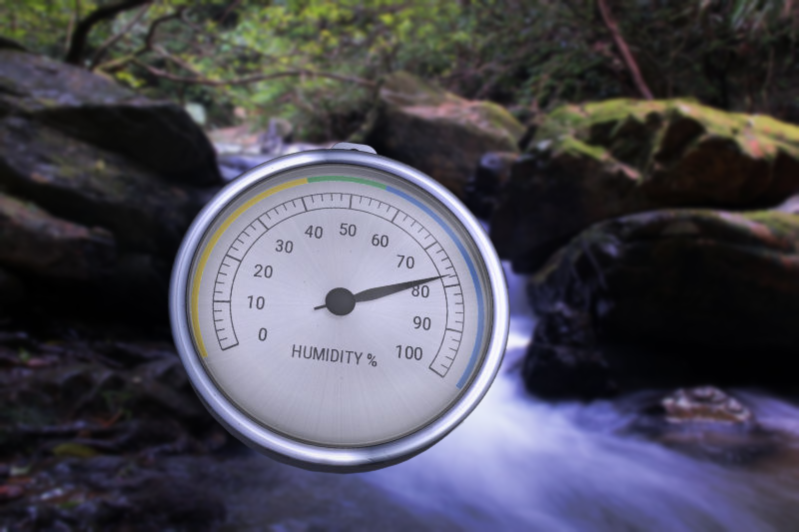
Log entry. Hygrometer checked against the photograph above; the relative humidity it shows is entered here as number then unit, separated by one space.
78 %
